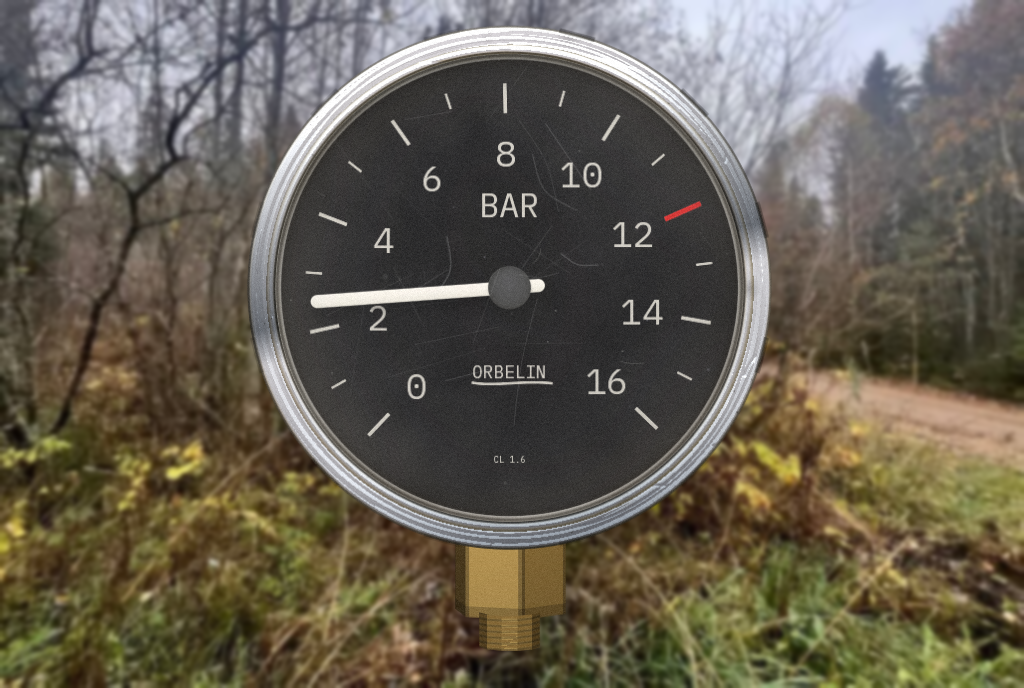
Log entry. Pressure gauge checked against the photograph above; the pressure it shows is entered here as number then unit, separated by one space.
2.5 bar
